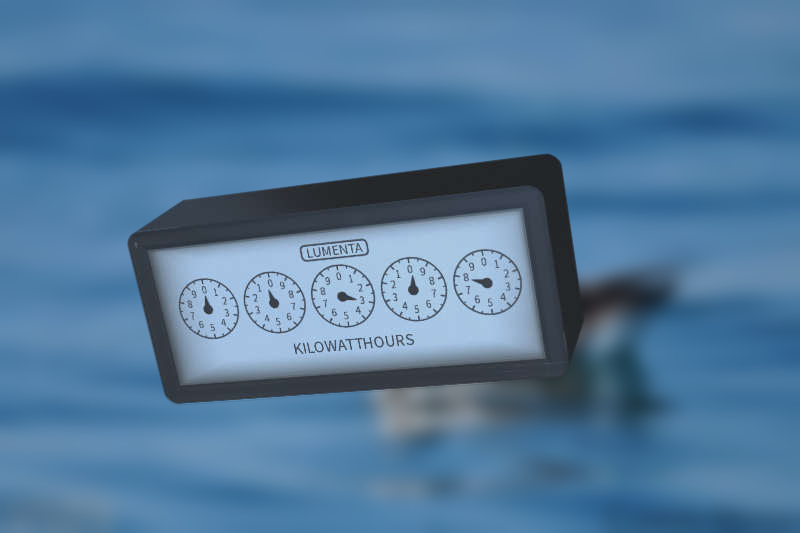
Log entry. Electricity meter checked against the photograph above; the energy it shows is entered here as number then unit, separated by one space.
298 kWh
